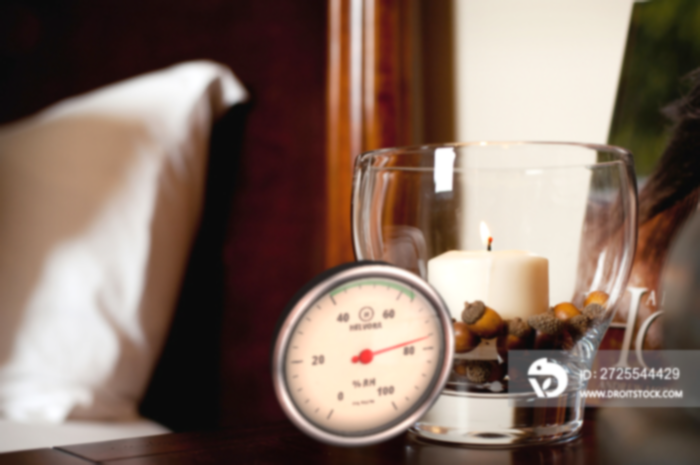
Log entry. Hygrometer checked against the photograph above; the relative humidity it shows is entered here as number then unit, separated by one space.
76 %
